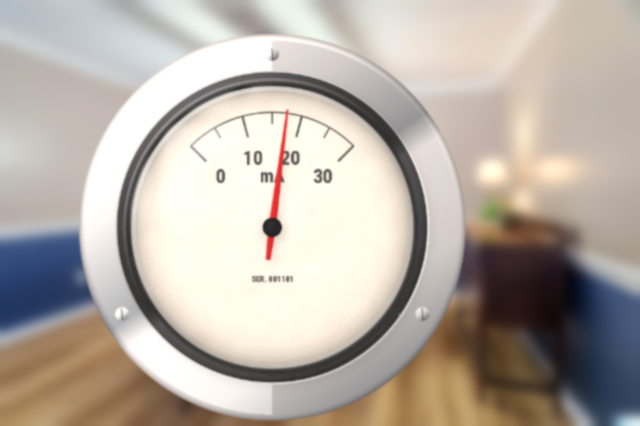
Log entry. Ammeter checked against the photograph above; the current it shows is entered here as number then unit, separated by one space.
17.5 mA
